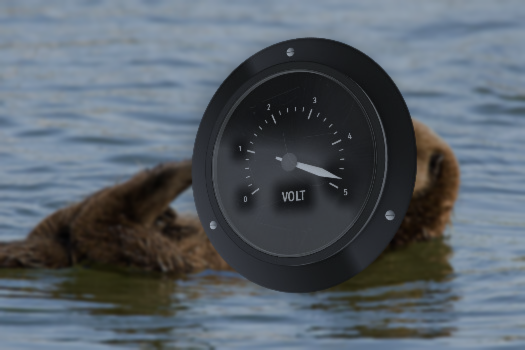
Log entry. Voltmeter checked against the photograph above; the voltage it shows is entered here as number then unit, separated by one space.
4.8 V
